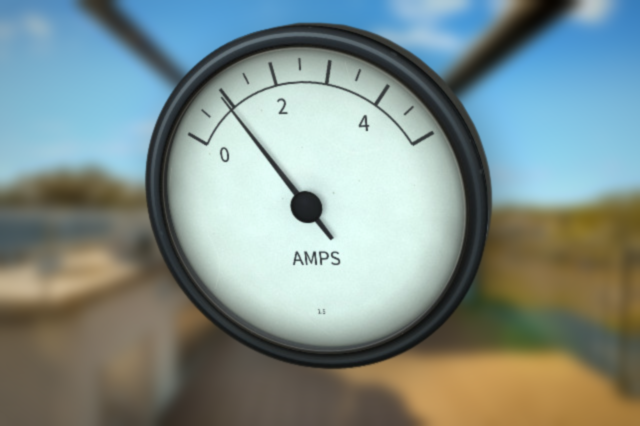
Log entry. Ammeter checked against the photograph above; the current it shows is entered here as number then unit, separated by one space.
1 A
